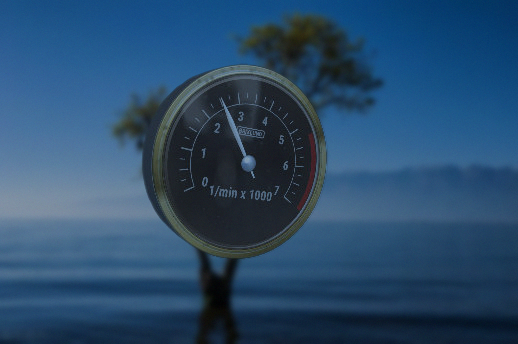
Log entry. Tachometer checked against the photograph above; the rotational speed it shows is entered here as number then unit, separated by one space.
2500 rpm
